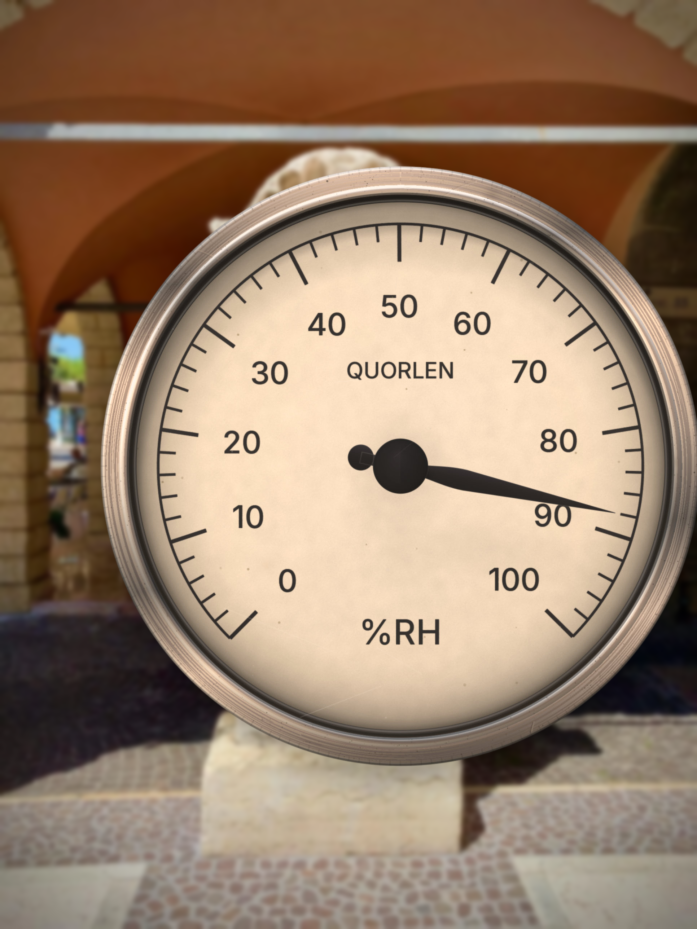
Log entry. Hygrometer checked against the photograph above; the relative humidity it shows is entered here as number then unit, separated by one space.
88 %
